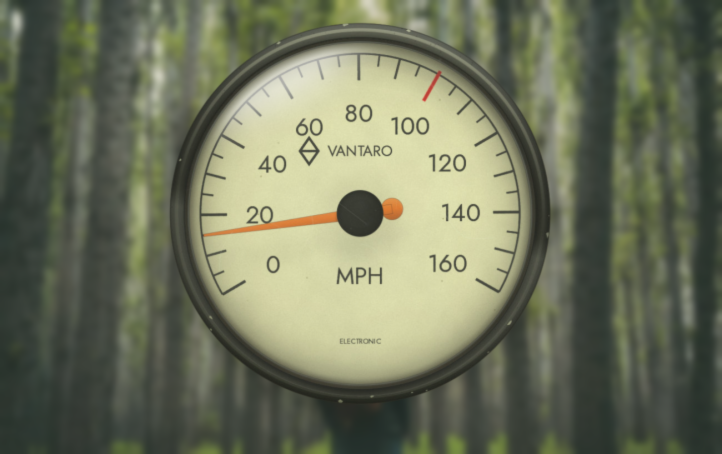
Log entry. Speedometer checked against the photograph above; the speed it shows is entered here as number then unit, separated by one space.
15 mph
